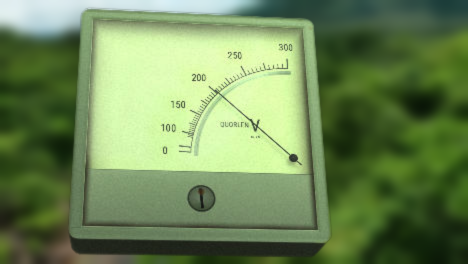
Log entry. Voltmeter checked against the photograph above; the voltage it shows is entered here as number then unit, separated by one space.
200 V
